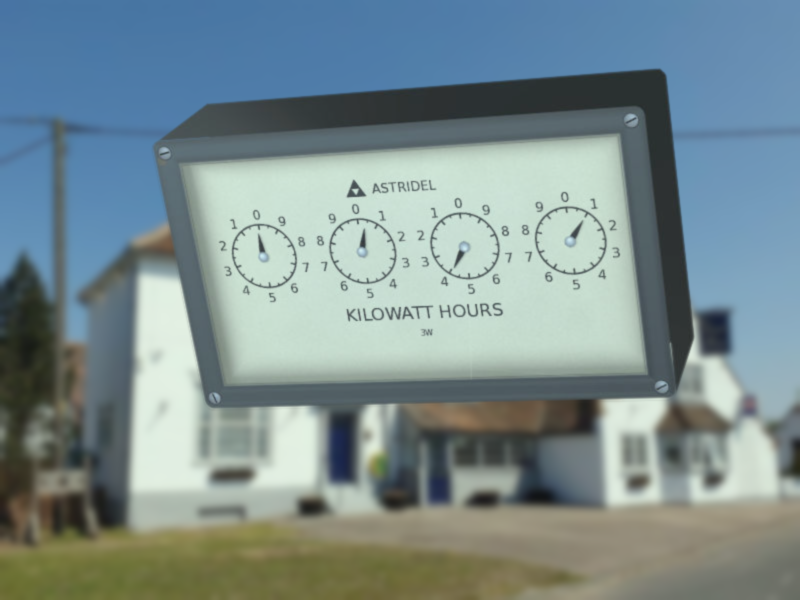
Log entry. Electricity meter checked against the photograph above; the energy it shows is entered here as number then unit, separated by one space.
41 kWh
